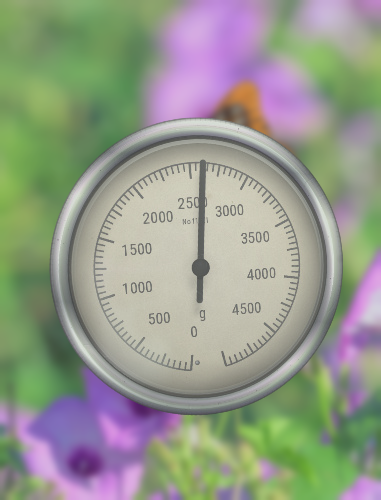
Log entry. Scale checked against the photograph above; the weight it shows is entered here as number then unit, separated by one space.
2600 g
